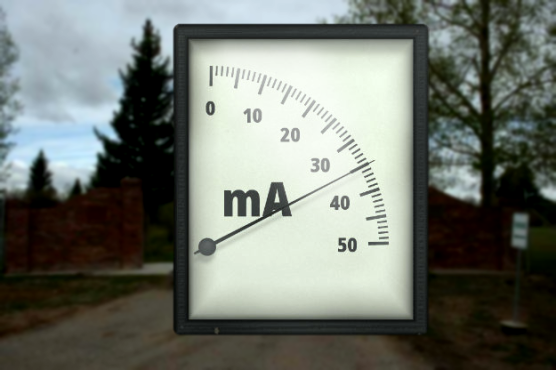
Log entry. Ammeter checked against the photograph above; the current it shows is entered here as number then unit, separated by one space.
35 mA
